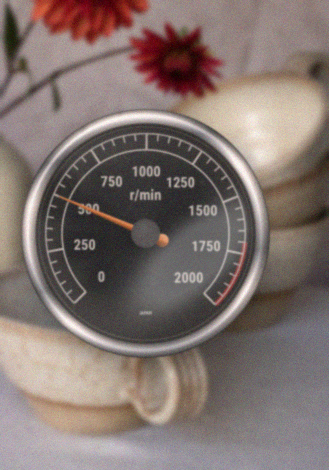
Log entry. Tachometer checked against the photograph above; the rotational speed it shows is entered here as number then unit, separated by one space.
500 rpm
